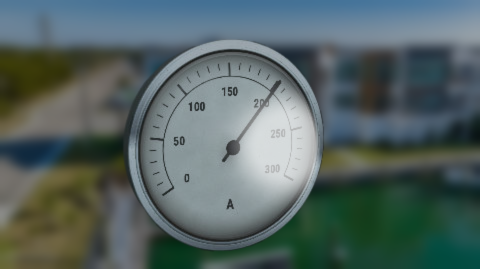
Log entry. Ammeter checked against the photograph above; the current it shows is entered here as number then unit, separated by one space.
200 A
